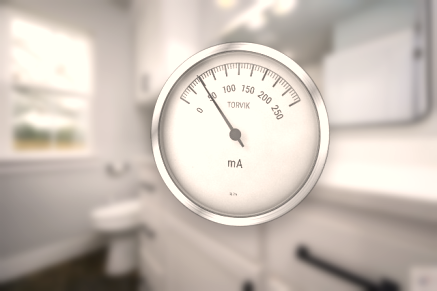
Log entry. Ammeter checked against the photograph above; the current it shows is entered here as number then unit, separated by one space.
50 mA
